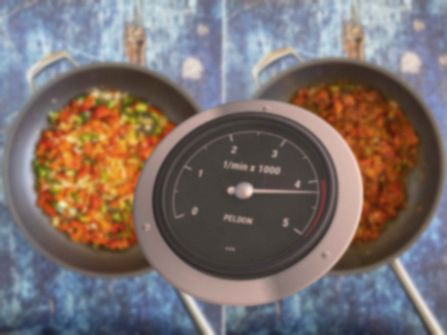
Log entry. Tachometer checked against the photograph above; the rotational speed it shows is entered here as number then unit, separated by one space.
4250 rpm
